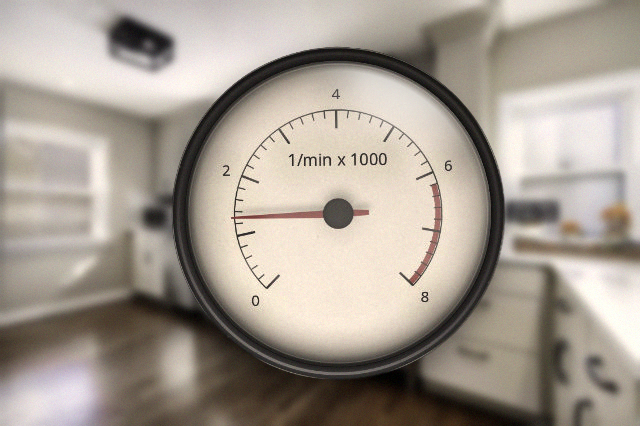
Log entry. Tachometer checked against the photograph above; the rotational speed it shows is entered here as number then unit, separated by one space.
1300 rpm
